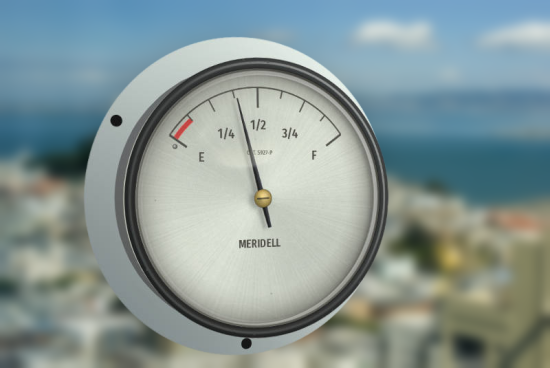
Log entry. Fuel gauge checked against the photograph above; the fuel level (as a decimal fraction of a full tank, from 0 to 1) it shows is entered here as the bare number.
0.375
